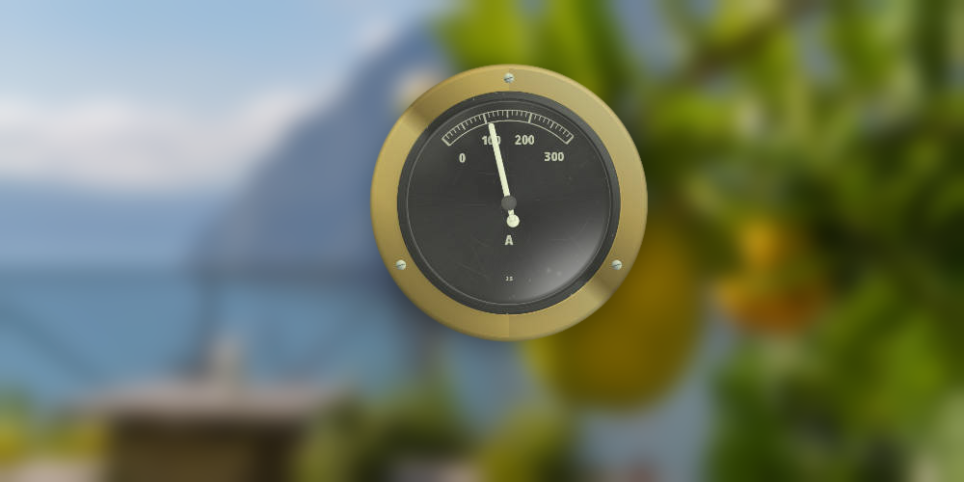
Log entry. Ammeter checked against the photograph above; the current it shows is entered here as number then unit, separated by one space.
110 A
